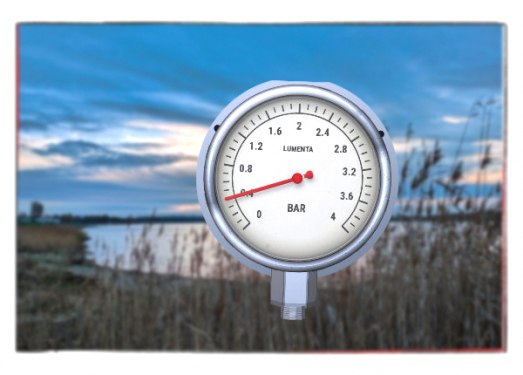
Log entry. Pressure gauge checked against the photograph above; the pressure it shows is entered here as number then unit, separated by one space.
0.4 bar
